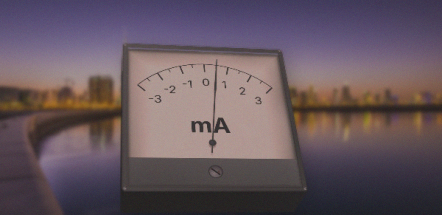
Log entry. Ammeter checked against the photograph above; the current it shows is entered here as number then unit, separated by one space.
0.5 mA
